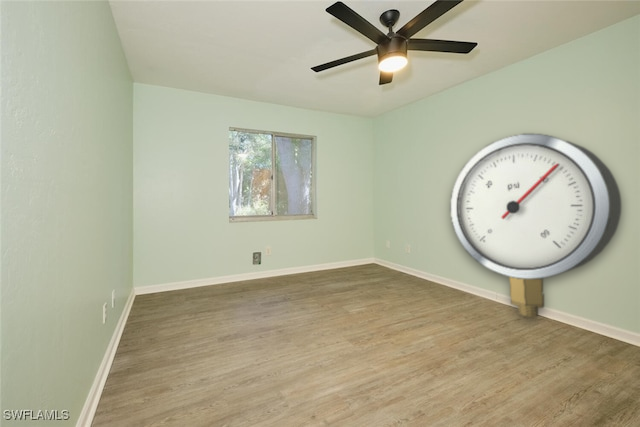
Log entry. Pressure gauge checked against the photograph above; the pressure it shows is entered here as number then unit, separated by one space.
40 psi
